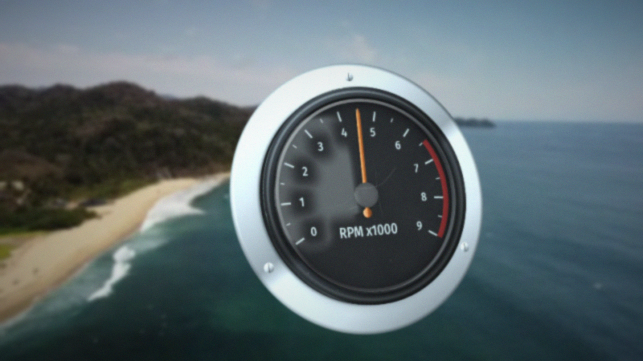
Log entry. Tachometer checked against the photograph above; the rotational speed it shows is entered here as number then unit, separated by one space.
4500 rpm
